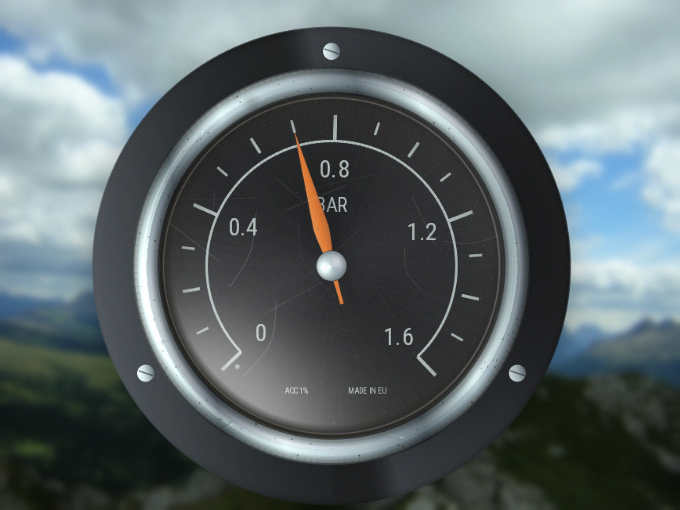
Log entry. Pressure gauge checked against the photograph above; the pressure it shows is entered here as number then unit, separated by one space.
0.7 bar
